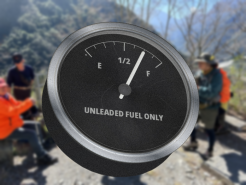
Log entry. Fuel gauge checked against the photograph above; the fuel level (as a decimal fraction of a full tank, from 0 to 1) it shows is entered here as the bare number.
0.75
